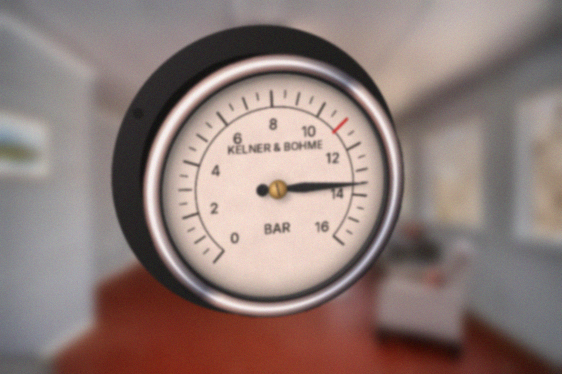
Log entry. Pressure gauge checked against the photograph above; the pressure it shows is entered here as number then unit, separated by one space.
13.5 bar
